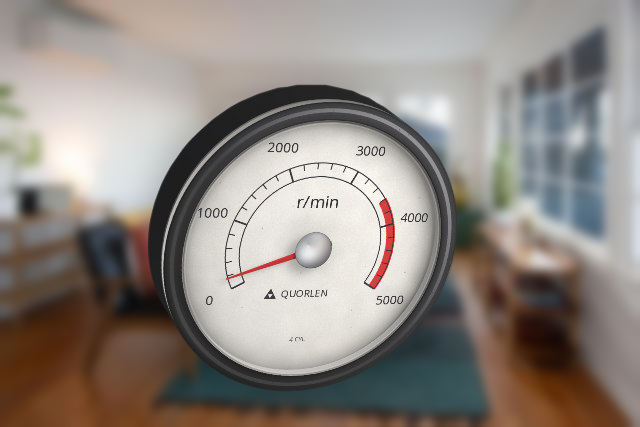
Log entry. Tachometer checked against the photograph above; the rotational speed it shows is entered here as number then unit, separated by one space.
200 rpm
